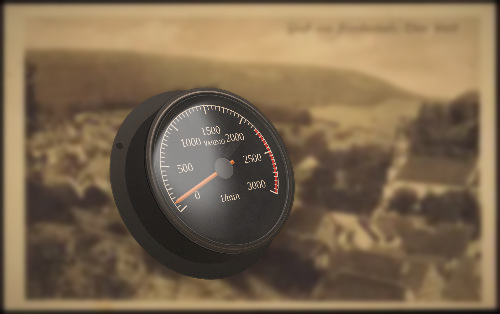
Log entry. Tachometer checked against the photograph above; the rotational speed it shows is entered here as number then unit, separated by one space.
100 rpm
